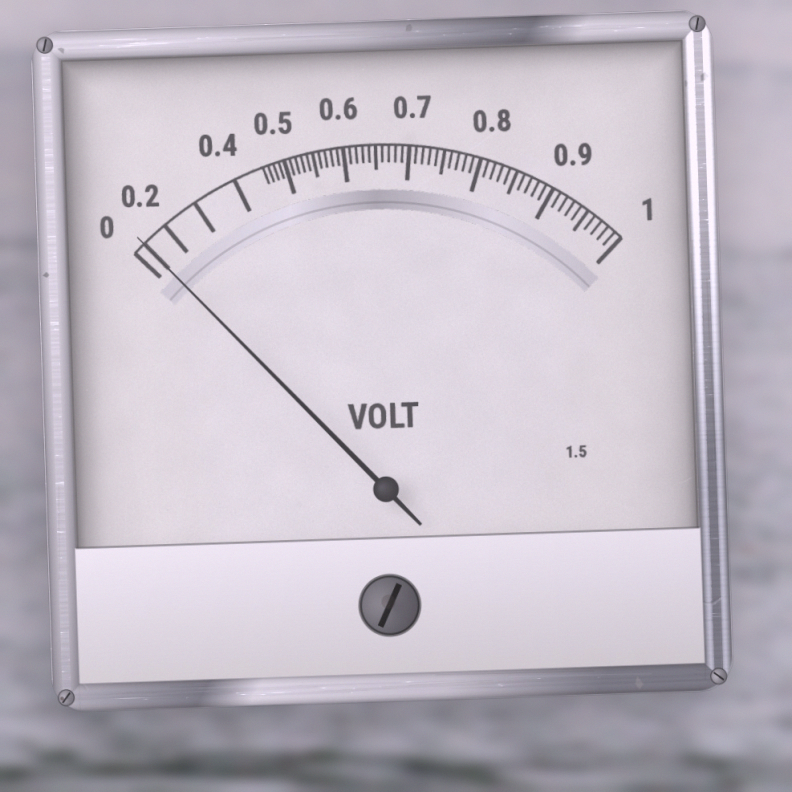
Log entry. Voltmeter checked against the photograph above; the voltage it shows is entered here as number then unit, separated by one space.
0.1 V
